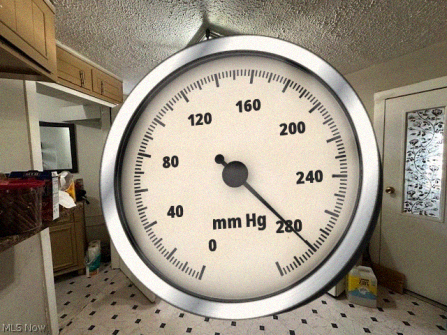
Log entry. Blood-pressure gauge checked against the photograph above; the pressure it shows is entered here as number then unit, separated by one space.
280 mmHg
